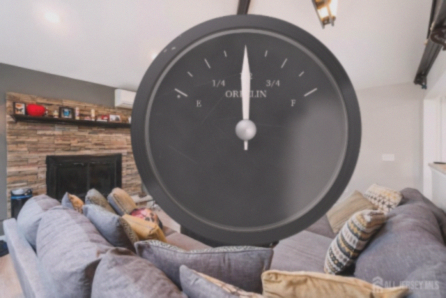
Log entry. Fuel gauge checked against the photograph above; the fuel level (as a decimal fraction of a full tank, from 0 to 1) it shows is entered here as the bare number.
0.5
